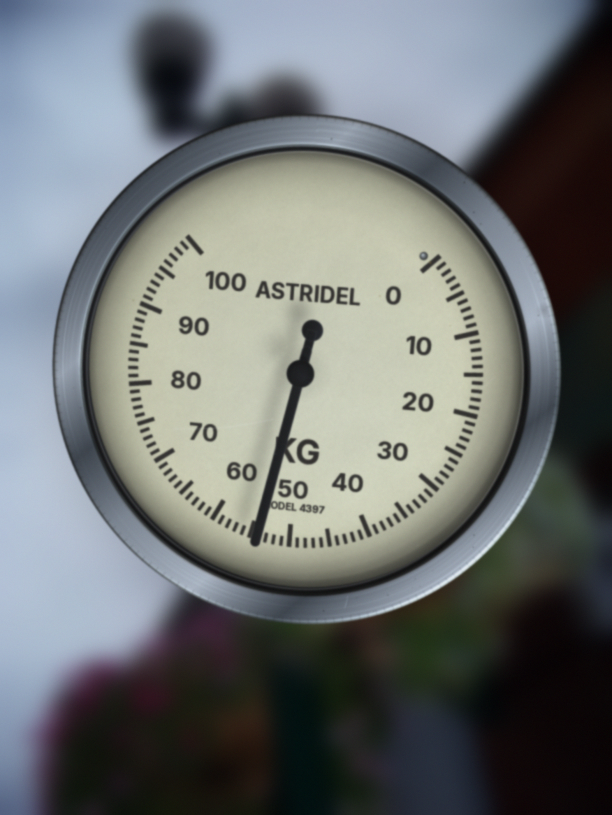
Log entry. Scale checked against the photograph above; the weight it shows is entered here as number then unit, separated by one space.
54 kg
